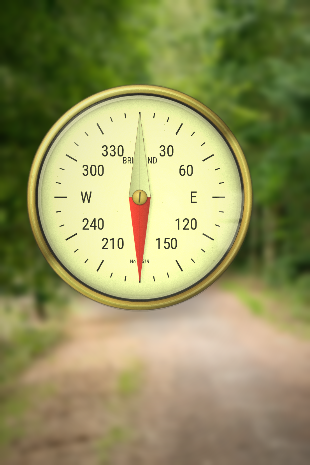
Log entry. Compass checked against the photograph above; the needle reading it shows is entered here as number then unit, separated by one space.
180 °
